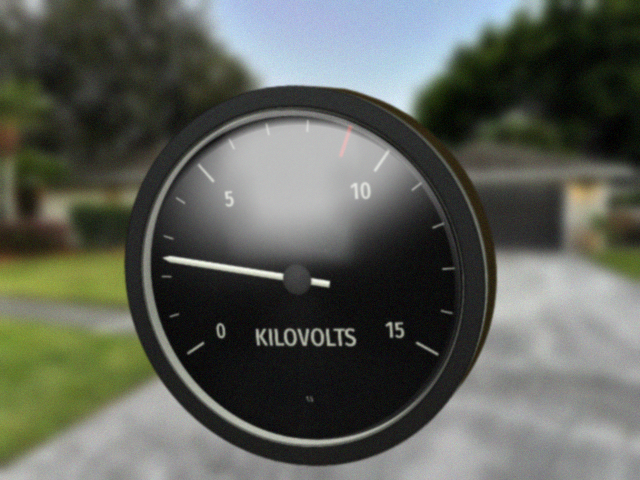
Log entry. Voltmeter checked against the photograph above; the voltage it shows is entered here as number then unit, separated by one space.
2.5 kV
